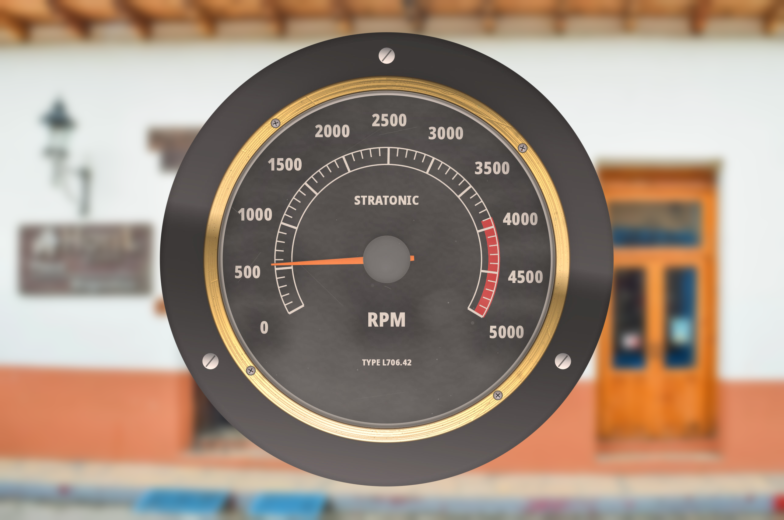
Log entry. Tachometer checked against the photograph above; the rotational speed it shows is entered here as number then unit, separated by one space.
550 rpm
